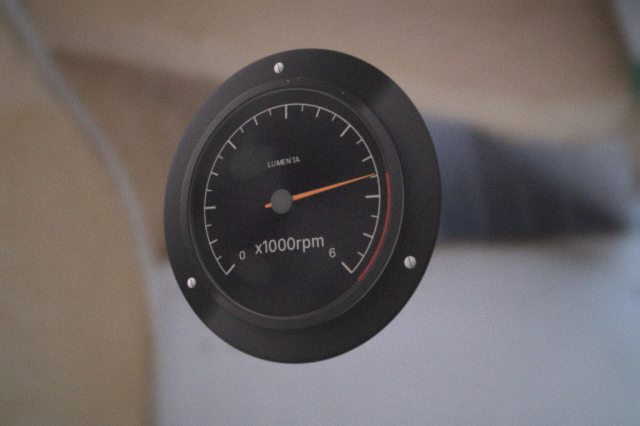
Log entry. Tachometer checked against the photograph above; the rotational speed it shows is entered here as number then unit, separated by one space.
4750 rpm
